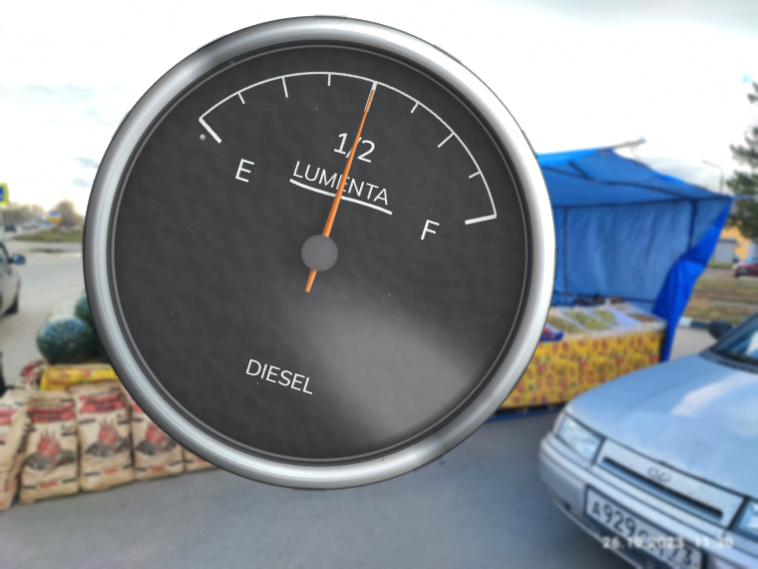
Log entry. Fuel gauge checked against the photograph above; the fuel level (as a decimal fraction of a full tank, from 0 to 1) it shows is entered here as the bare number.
0.5
